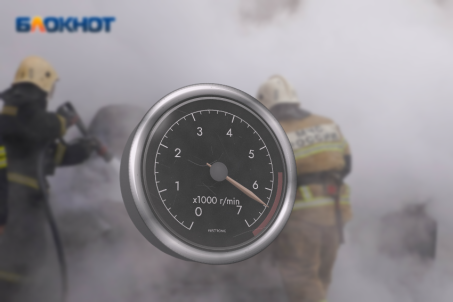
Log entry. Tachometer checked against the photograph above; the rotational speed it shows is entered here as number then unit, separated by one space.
6400 rpm
